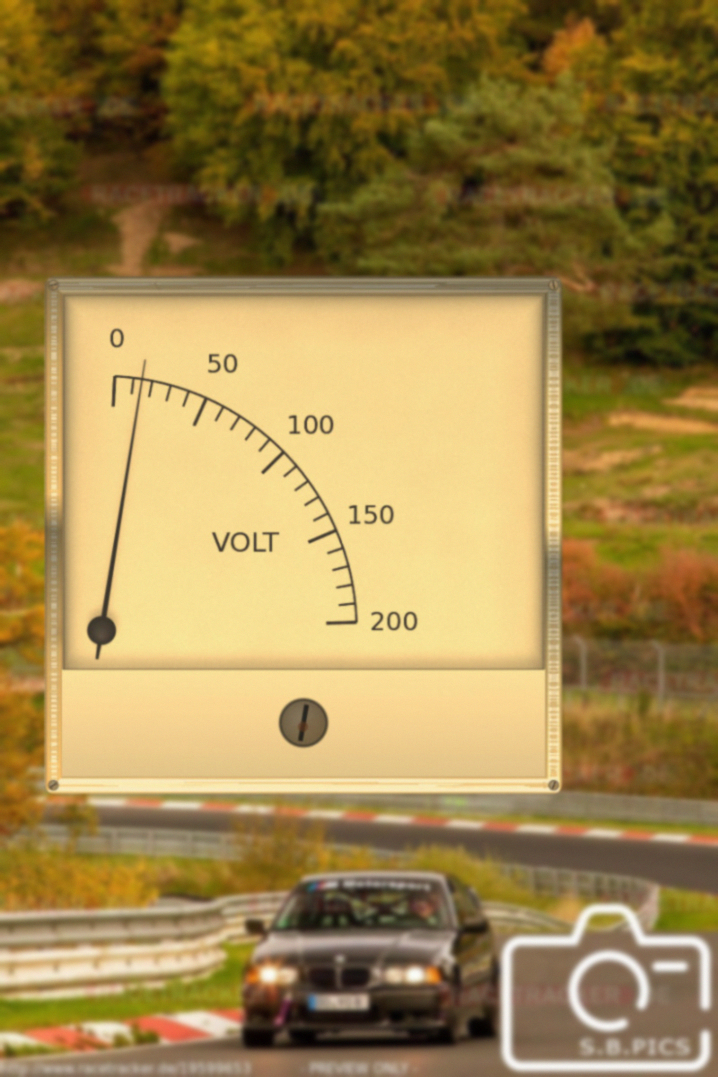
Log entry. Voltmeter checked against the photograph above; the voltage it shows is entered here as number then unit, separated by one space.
15 V
